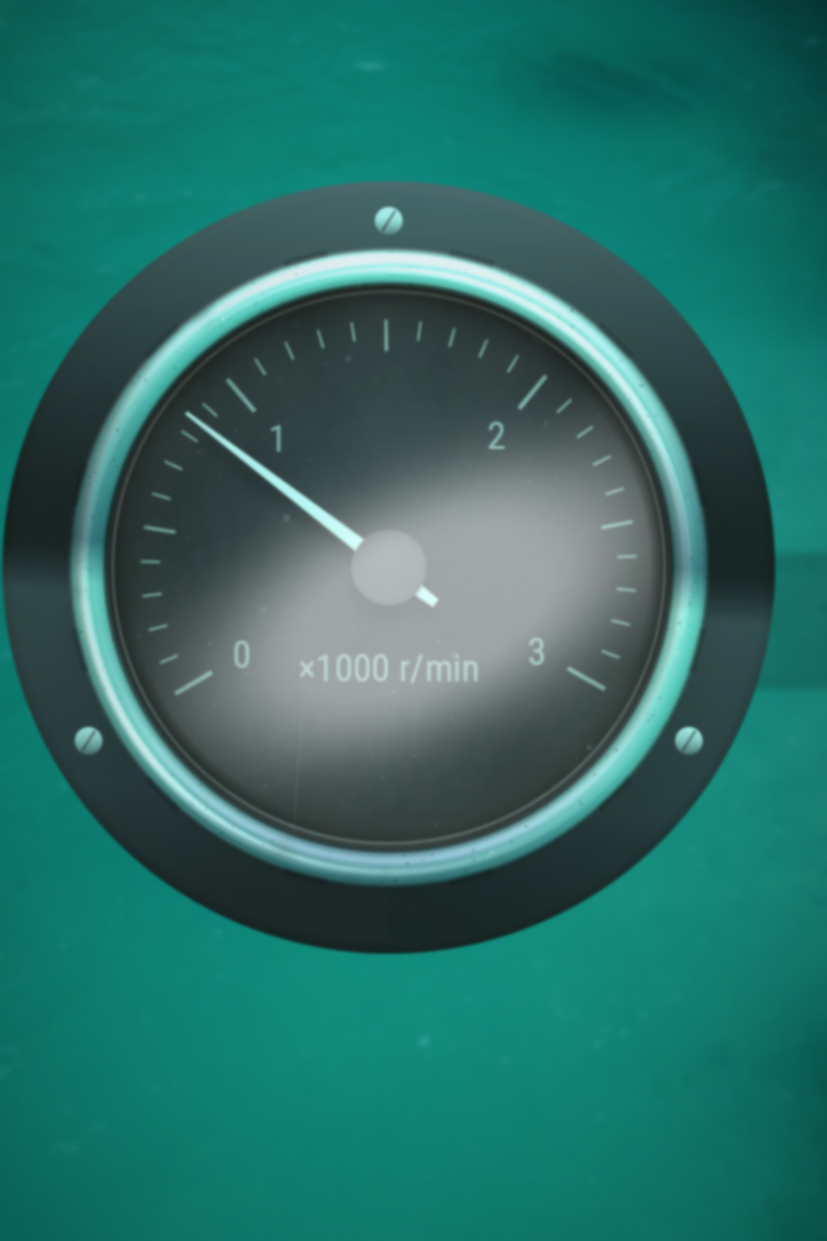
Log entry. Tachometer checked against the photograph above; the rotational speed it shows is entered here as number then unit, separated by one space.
850 rpm
